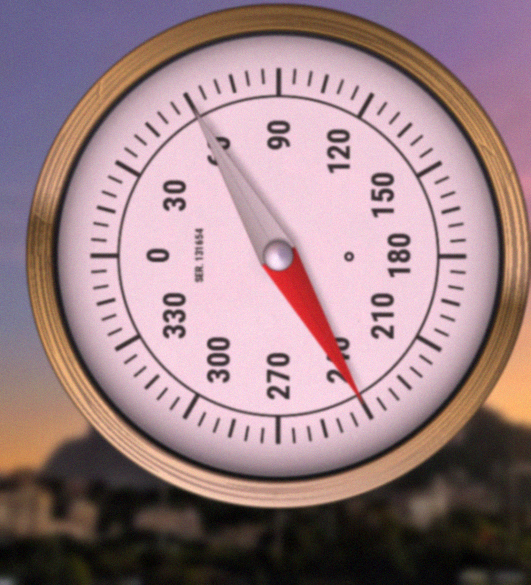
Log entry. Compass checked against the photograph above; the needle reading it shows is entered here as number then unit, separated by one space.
240 °
